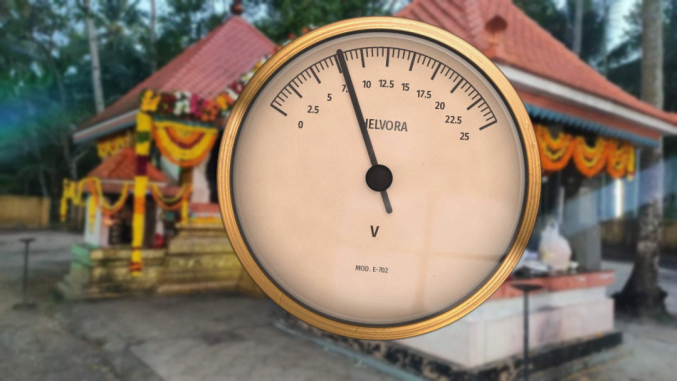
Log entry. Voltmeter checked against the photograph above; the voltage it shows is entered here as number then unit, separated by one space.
8 V
